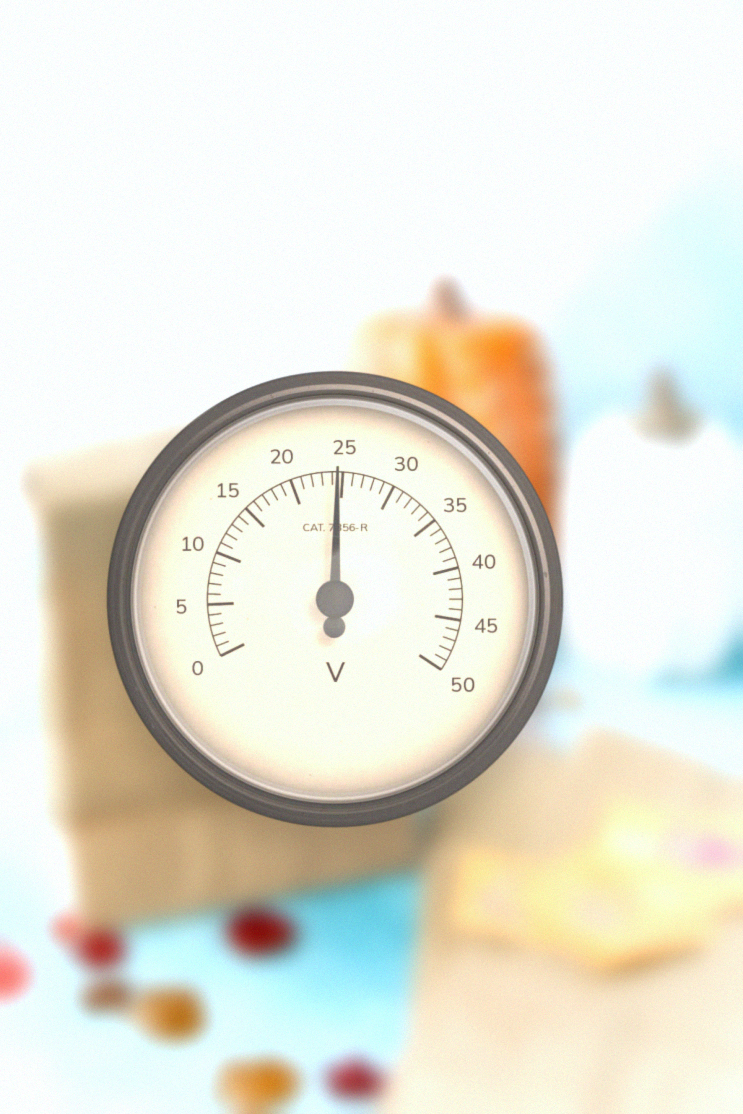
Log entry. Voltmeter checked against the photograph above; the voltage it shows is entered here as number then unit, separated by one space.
24.5 V
